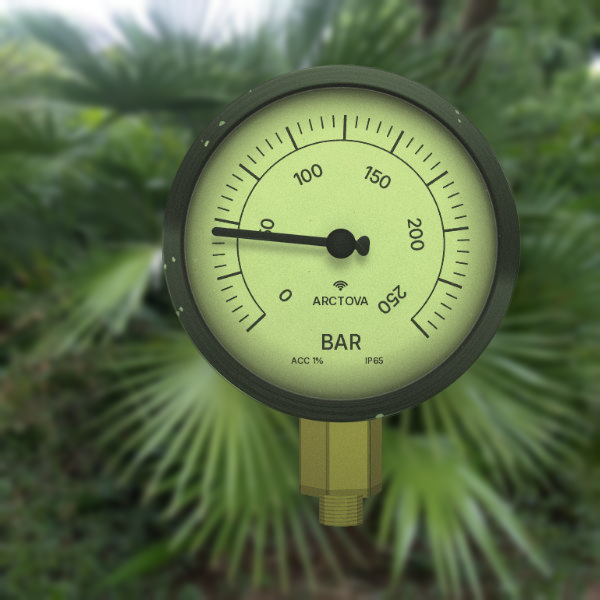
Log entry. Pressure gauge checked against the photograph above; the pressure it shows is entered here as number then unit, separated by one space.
45 bar
